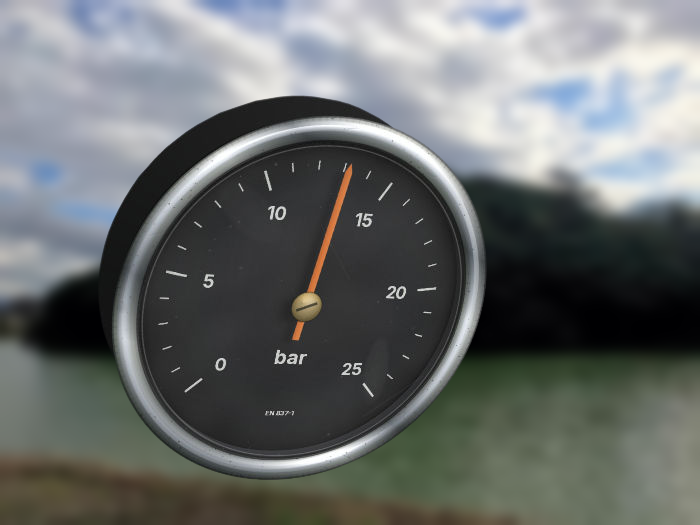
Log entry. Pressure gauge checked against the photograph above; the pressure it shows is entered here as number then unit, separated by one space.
13 bar
